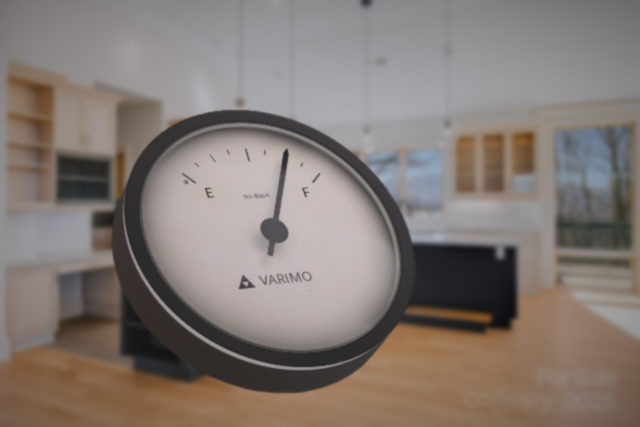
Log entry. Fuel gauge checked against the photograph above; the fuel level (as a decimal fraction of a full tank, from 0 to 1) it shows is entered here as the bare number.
0.75
